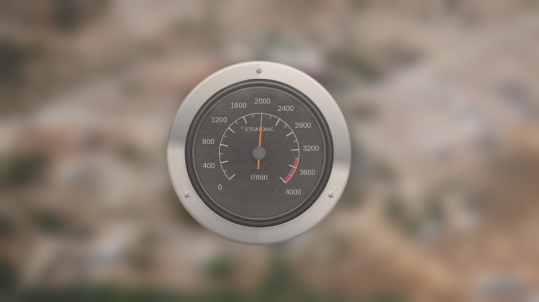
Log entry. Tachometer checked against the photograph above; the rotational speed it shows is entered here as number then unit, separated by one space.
2000 rpm
